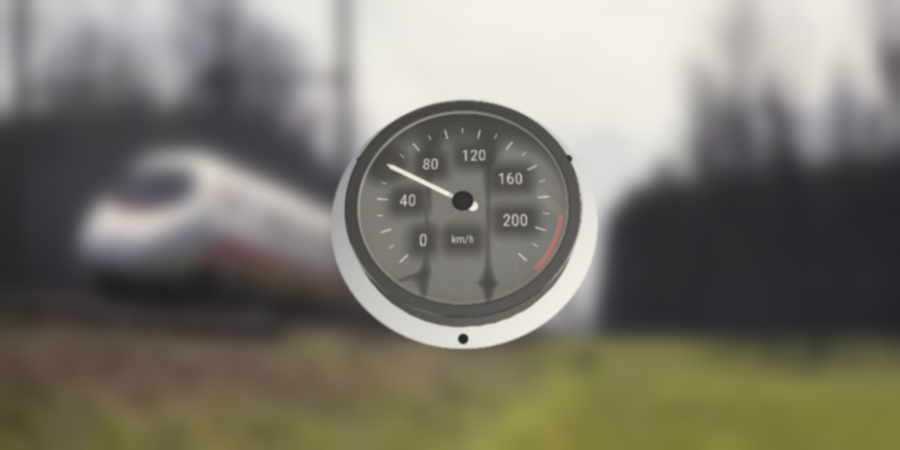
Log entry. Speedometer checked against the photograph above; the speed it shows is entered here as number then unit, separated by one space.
60 km/h
